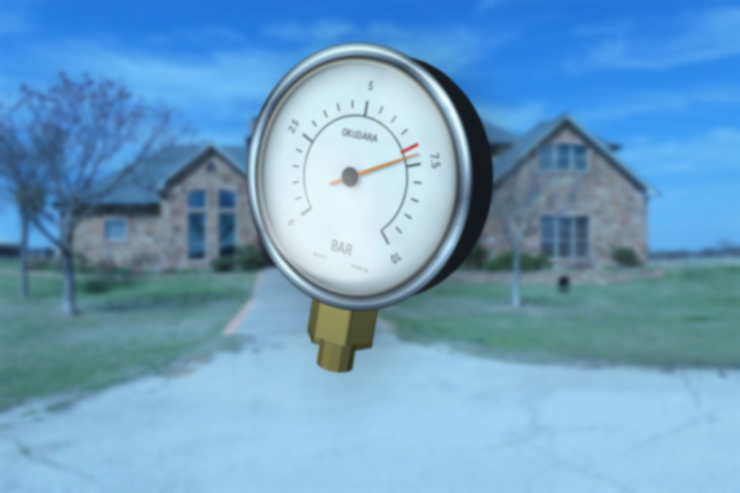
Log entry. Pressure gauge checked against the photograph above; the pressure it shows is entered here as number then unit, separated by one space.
7.25 bar
